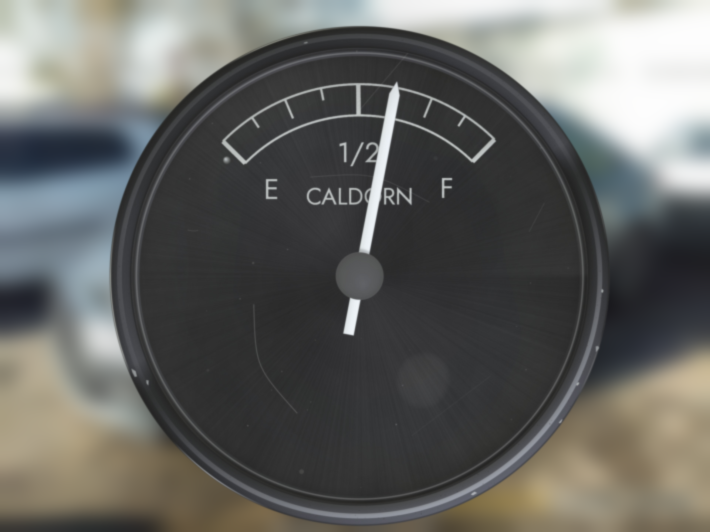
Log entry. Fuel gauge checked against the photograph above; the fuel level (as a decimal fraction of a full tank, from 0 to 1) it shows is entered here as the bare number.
0.625
